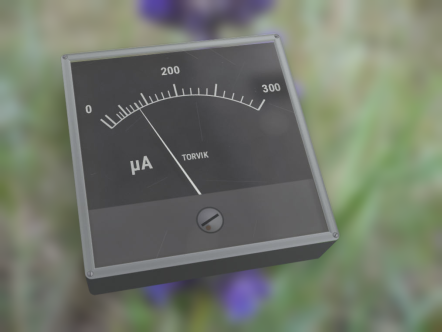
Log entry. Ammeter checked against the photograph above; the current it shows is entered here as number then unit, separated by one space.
130 µA
